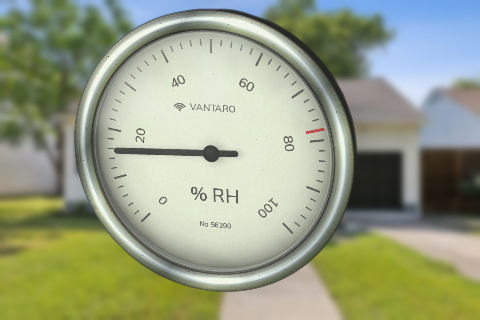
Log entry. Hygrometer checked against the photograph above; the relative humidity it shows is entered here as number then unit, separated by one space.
16 %
